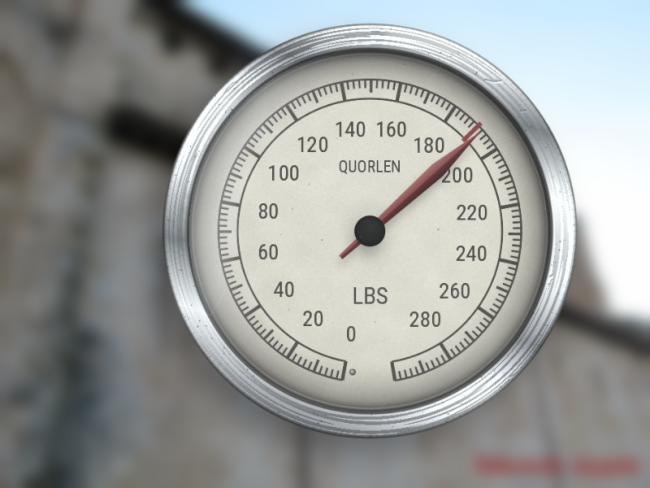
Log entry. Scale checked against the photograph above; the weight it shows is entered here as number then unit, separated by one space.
192 lb
